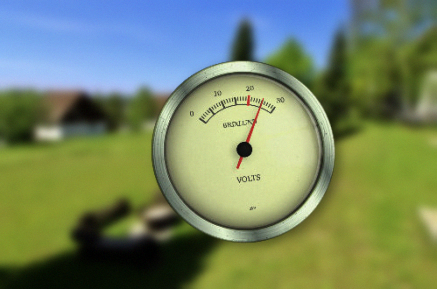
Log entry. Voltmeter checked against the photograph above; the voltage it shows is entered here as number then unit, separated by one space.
25 V
